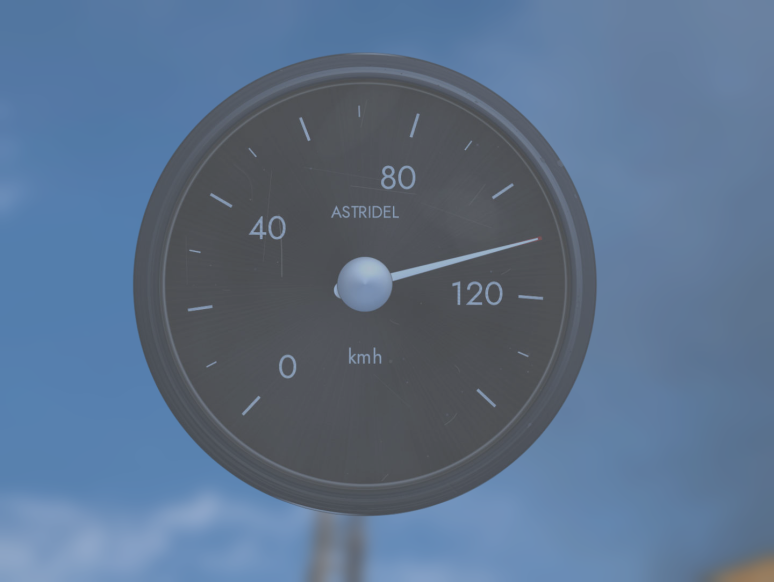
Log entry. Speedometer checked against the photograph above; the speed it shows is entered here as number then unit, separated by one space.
110 km/h
